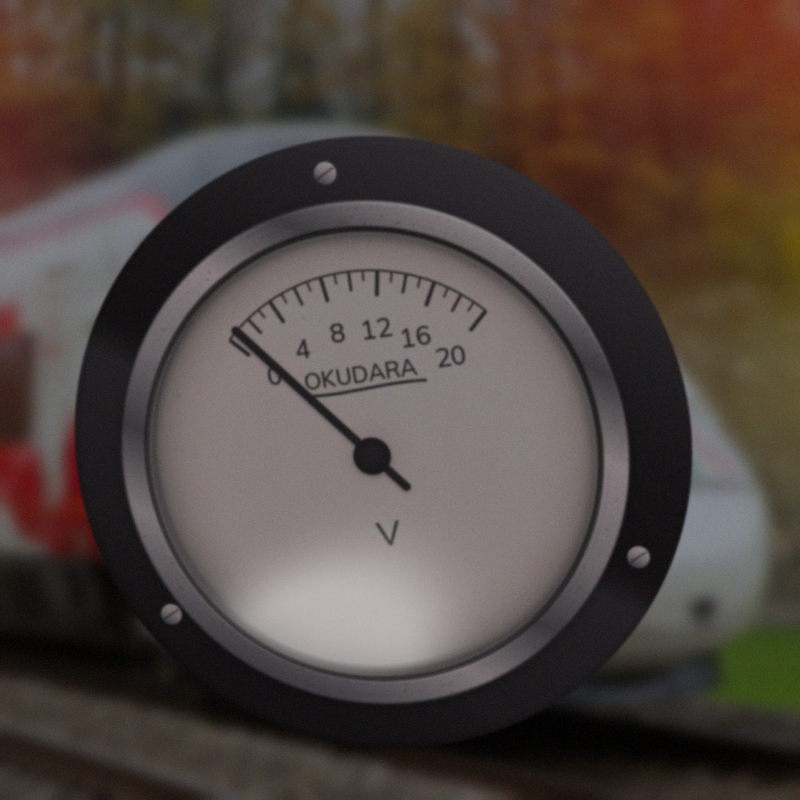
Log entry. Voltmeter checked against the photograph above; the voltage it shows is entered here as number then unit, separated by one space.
1 V
